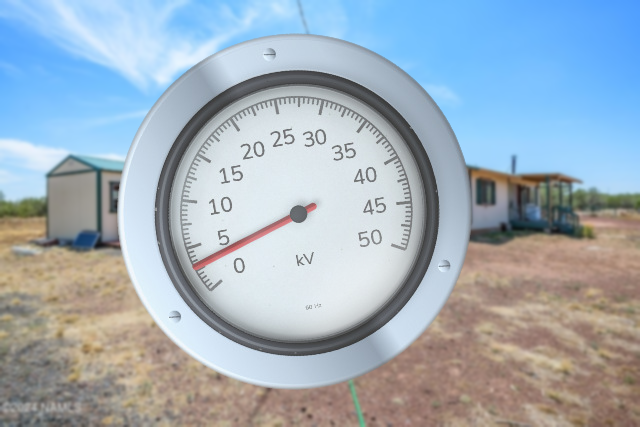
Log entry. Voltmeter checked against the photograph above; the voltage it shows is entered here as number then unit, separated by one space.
3 kV
